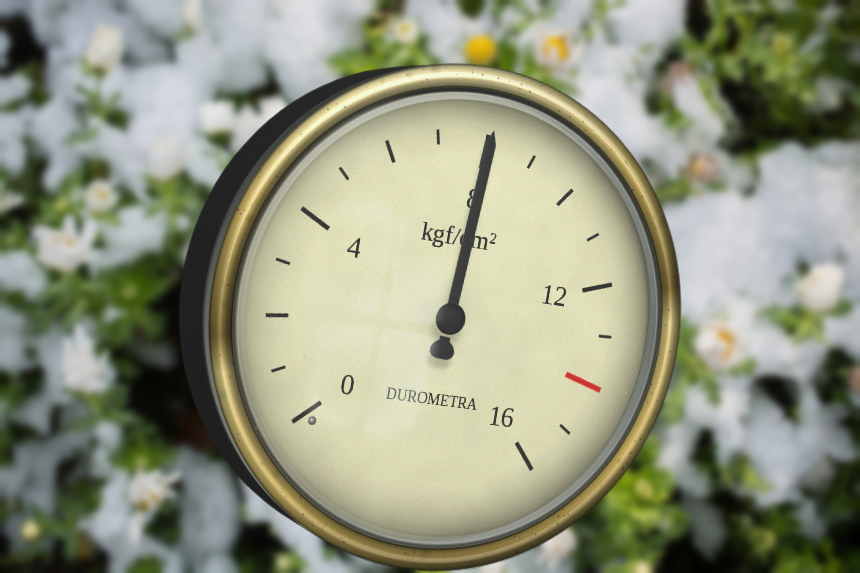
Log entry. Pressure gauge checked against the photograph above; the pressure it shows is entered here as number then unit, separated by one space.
8 kg/cm²
